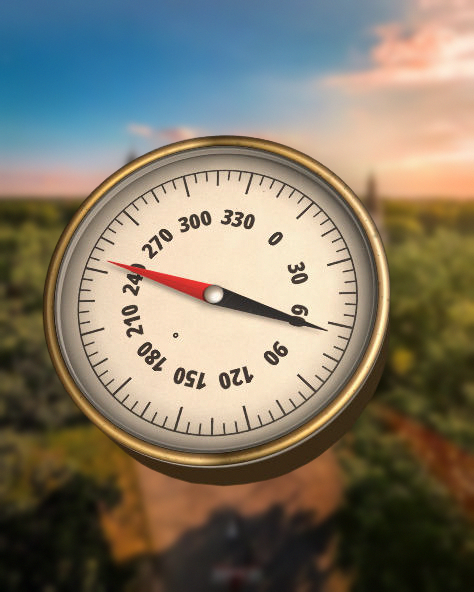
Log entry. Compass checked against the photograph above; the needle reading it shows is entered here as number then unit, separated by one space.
245 °
